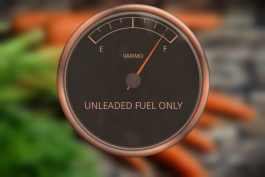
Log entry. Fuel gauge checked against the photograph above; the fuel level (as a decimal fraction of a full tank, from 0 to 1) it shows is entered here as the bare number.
0.875
